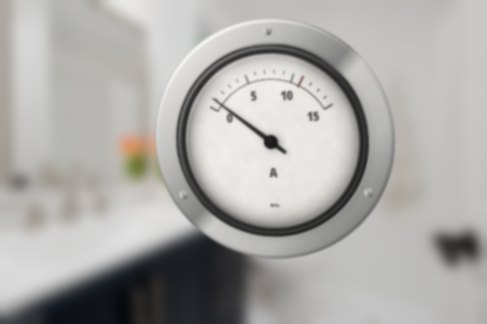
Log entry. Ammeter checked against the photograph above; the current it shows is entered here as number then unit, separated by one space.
1 A
